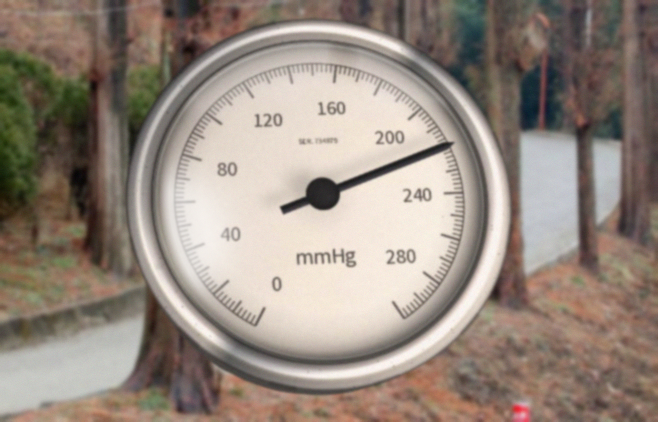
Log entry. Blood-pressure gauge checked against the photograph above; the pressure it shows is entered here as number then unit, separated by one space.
220 mmHg
